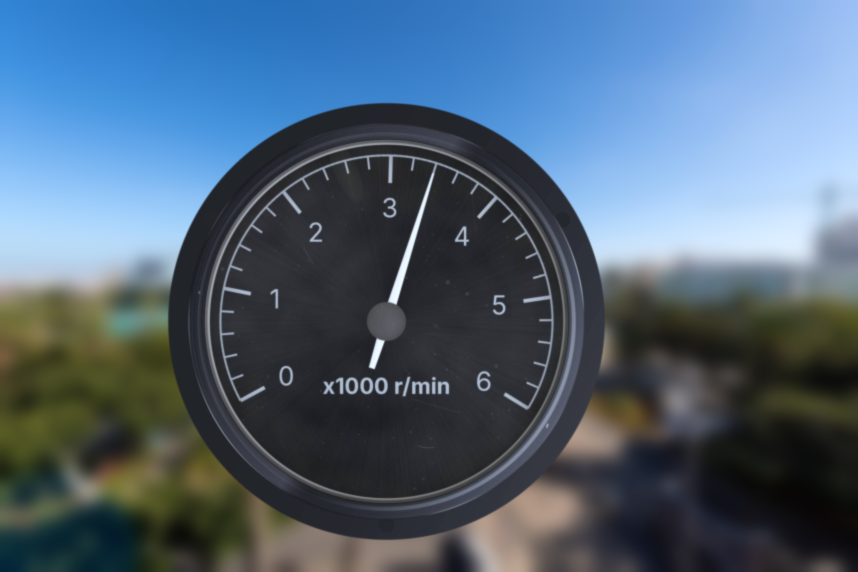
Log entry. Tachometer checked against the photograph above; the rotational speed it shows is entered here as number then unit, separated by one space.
3400 rpm
